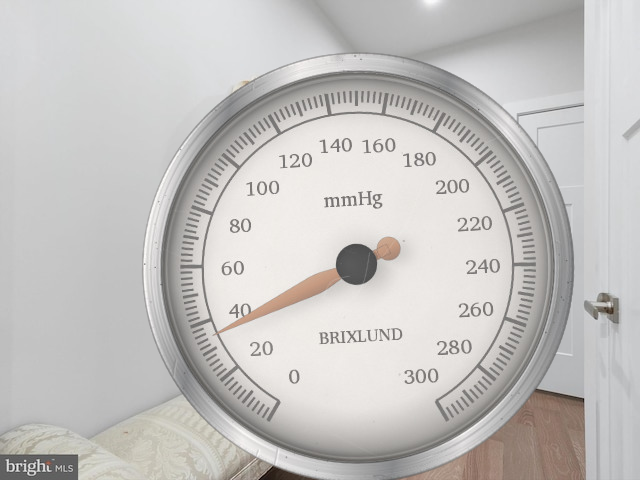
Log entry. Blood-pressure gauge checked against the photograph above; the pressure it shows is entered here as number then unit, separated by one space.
34 mmHg
